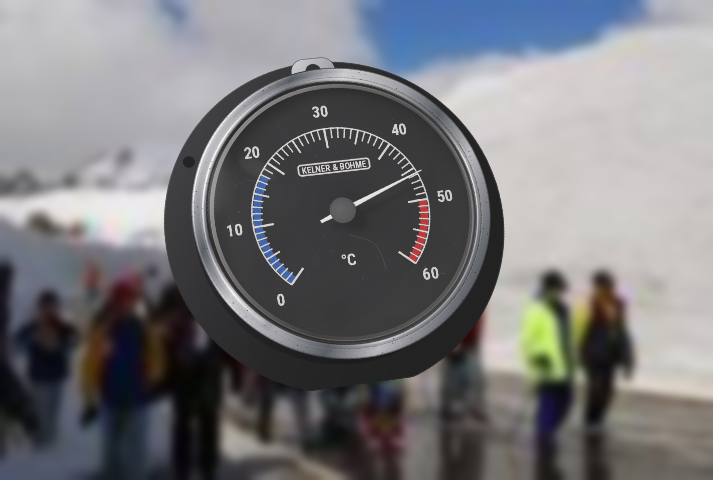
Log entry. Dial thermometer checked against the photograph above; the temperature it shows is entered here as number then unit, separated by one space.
46 °C
